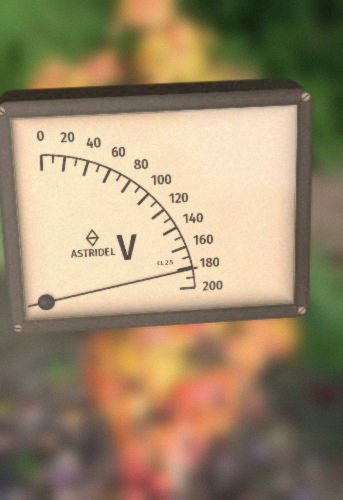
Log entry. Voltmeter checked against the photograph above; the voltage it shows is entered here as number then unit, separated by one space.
180 V
